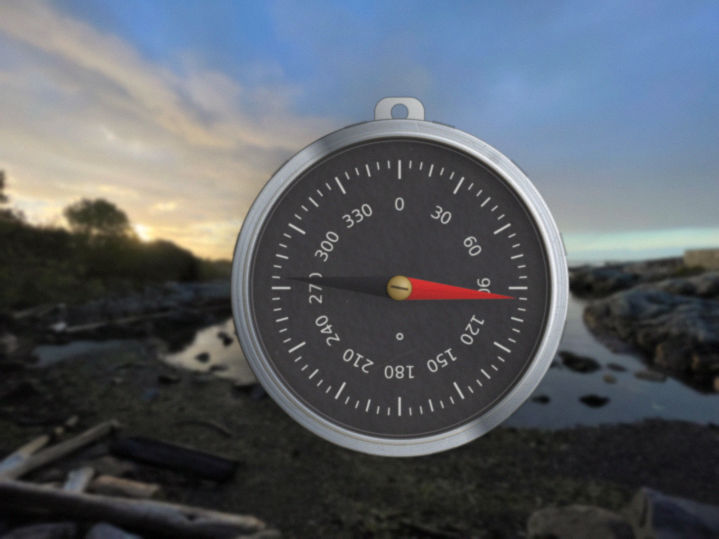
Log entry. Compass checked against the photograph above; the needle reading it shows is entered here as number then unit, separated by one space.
95 °
